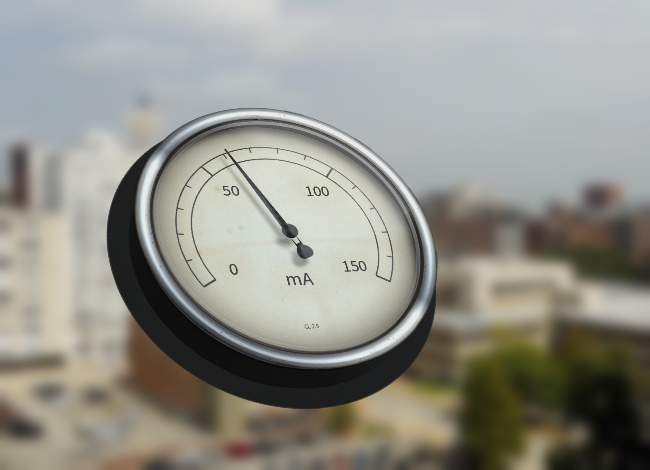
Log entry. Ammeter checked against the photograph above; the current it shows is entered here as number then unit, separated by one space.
60 mA
